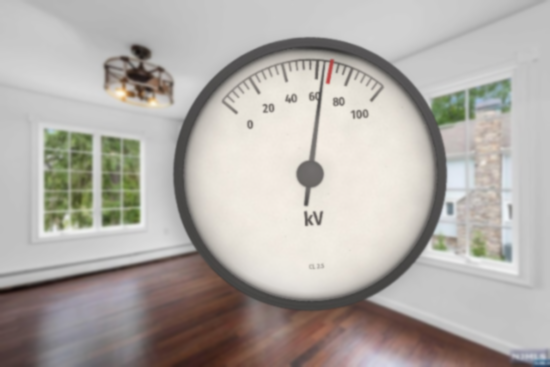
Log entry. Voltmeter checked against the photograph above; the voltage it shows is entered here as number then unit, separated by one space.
64 kV
